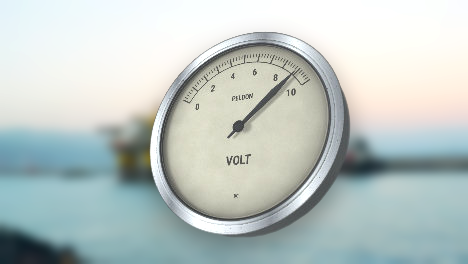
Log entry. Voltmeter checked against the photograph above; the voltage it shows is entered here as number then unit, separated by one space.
9 V
